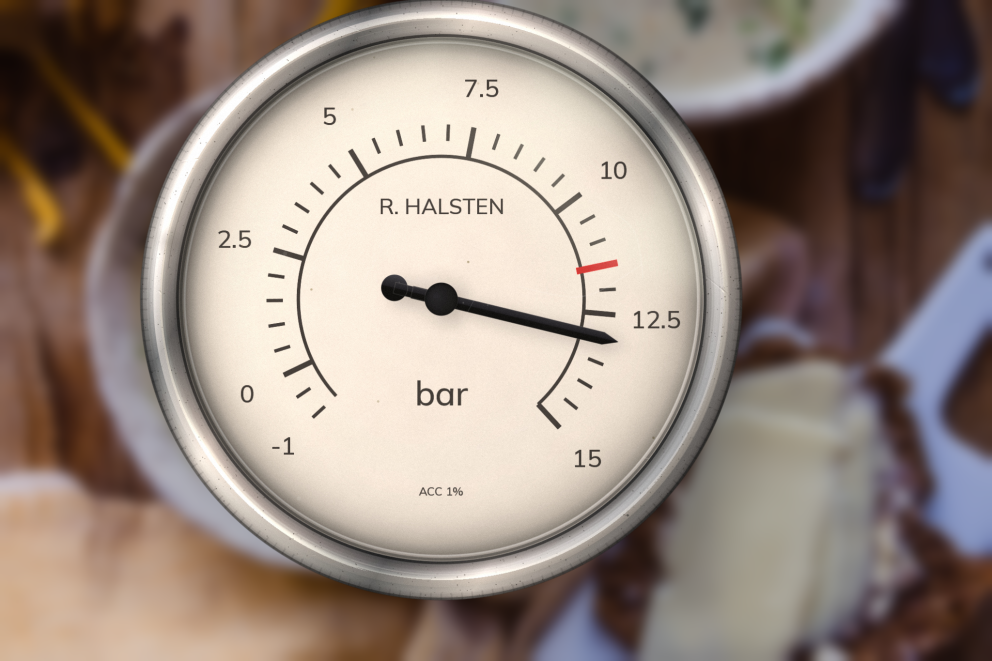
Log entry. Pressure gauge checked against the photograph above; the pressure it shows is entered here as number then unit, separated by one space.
13 bar
